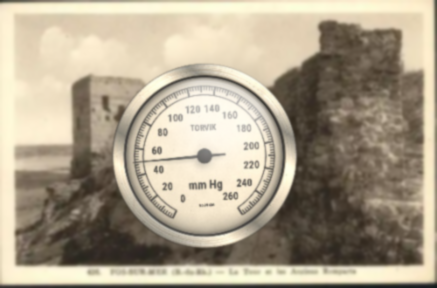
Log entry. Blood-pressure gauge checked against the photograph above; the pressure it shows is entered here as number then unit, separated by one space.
50 mmHg
